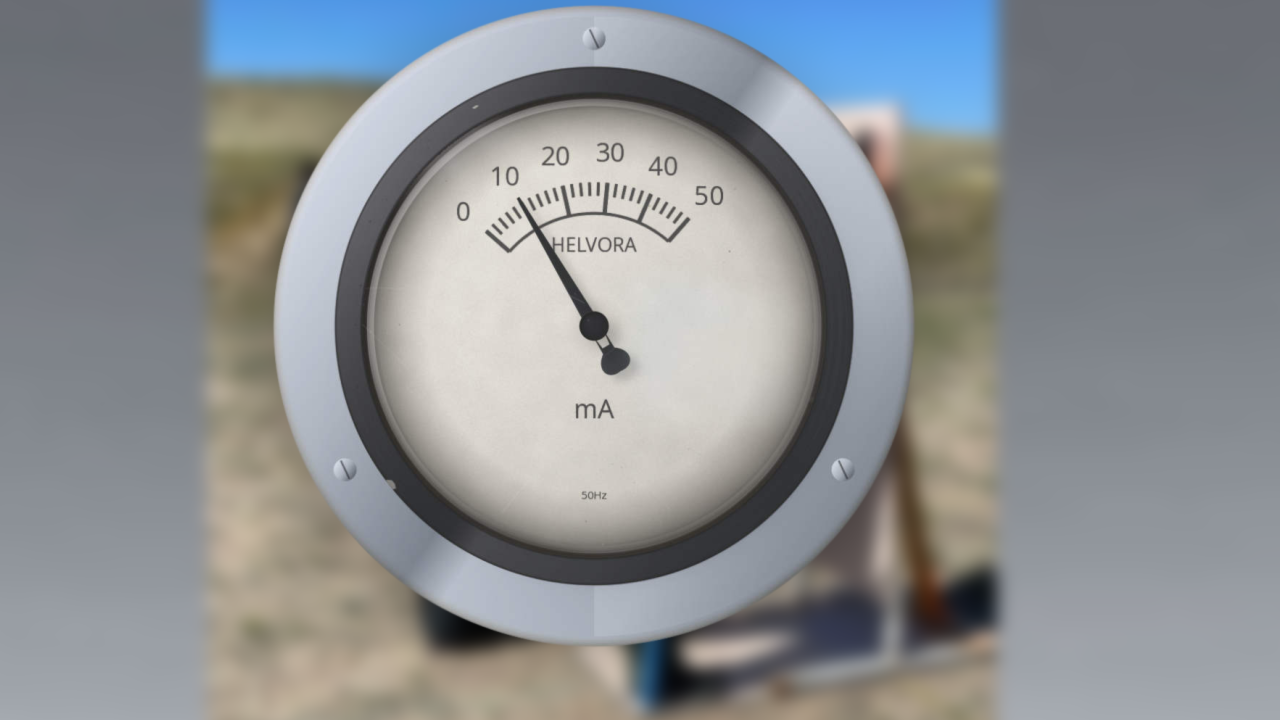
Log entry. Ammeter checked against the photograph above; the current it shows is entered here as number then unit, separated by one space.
10 mA
